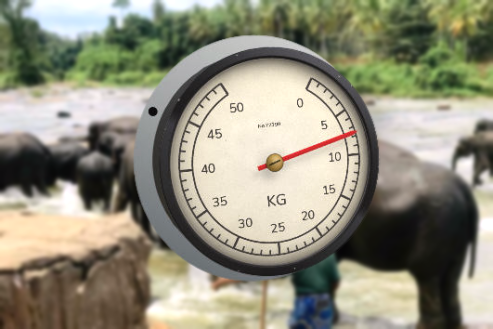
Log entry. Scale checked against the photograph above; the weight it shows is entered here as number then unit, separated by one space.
7.5 kg
